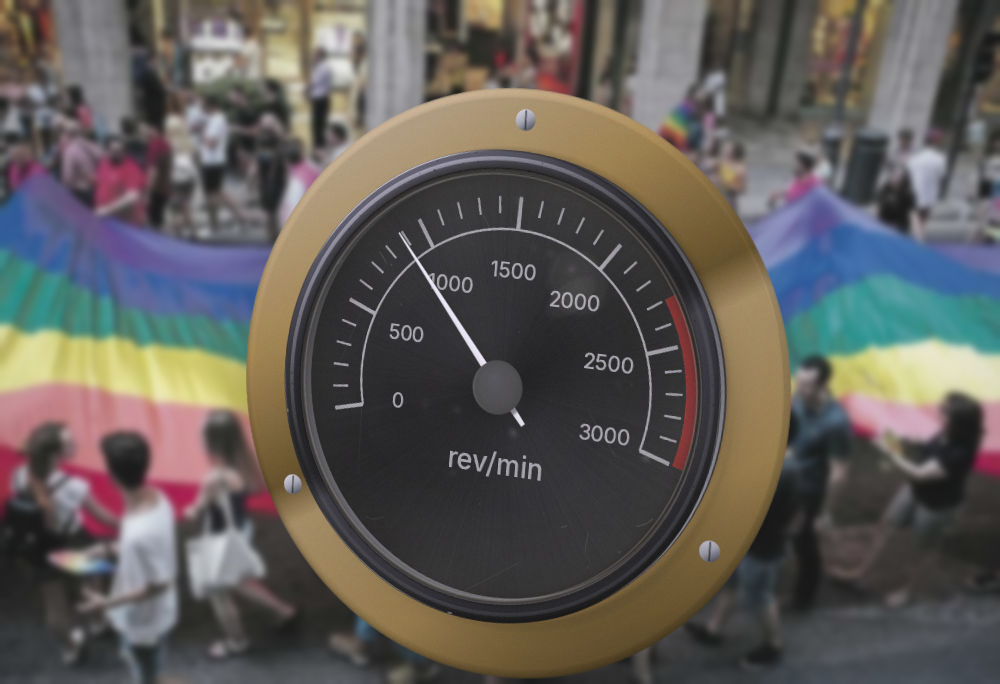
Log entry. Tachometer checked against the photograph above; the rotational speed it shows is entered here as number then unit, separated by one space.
900 rpm
